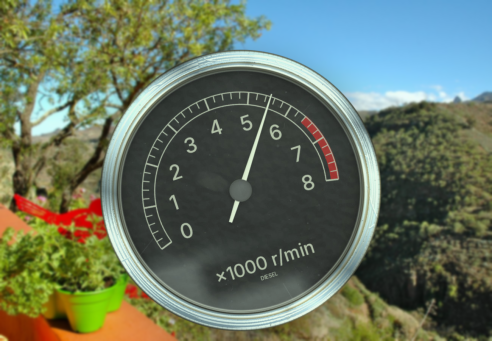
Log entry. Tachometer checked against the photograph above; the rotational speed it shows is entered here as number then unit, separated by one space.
5500 rpm
